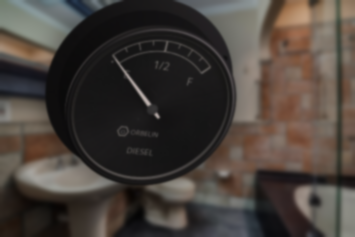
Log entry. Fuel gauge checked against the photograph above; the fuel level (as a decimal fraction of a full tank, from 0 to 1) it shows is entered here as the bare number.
0
